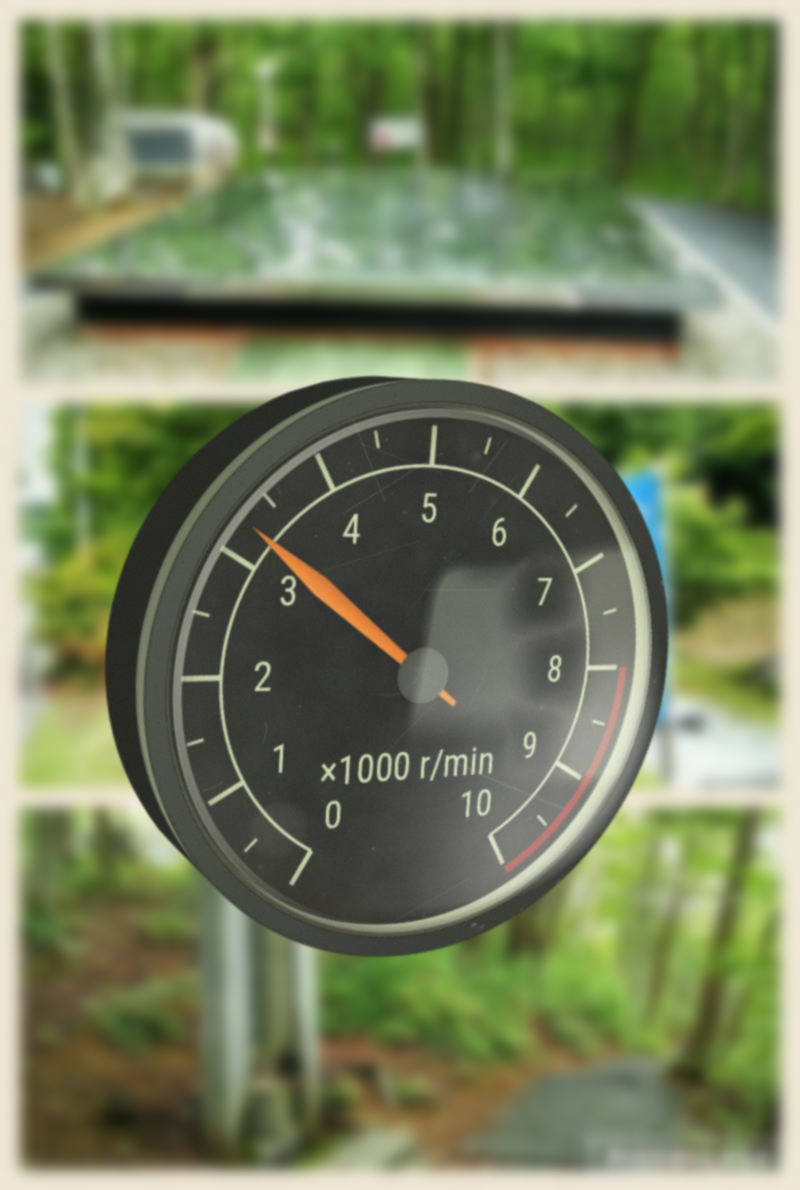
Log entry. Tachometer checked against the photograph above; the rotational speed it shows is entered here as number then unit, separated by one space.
3250 rpm
